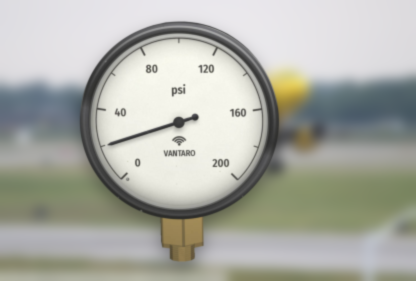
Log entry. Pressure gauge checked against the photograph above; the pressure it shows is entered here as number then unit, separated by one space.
20 psi
